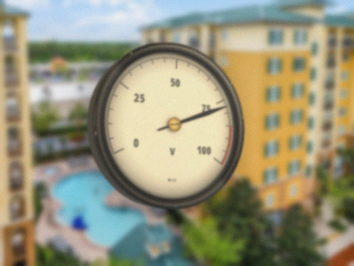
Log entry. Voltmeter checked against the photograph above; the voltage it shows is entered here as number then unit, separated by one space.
77.5 V
